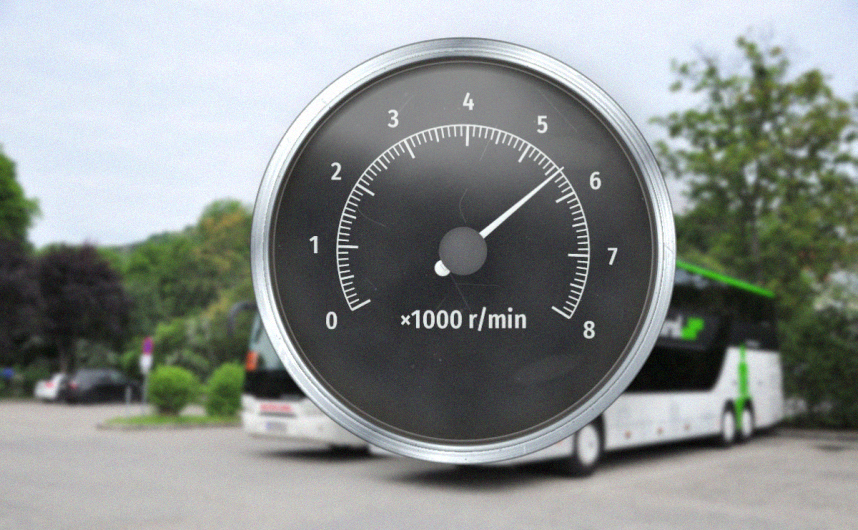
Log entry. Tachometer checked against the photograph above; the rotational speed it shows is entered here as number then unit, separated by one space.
5600 rpm
